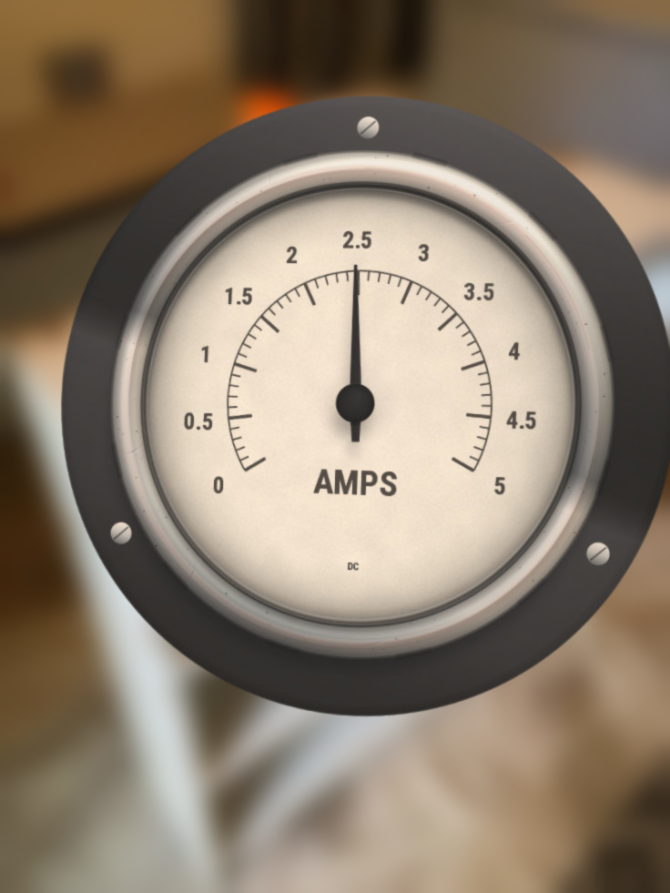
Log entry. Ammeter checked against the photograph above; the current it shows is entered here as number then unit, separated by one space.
2.5 A
